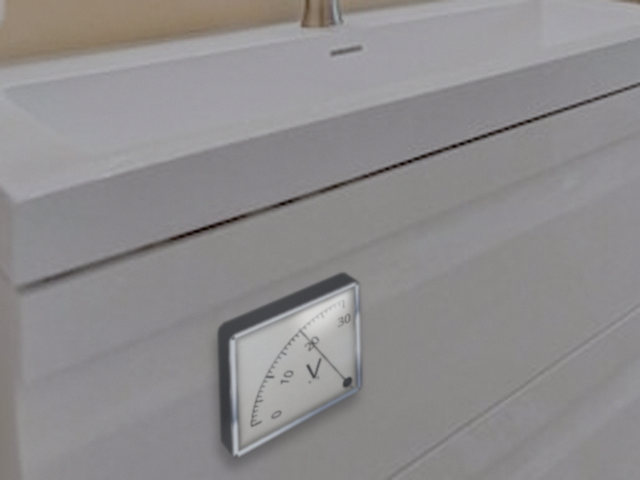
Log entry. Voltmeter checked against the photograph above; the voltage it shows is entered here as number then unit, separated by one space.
20 V
